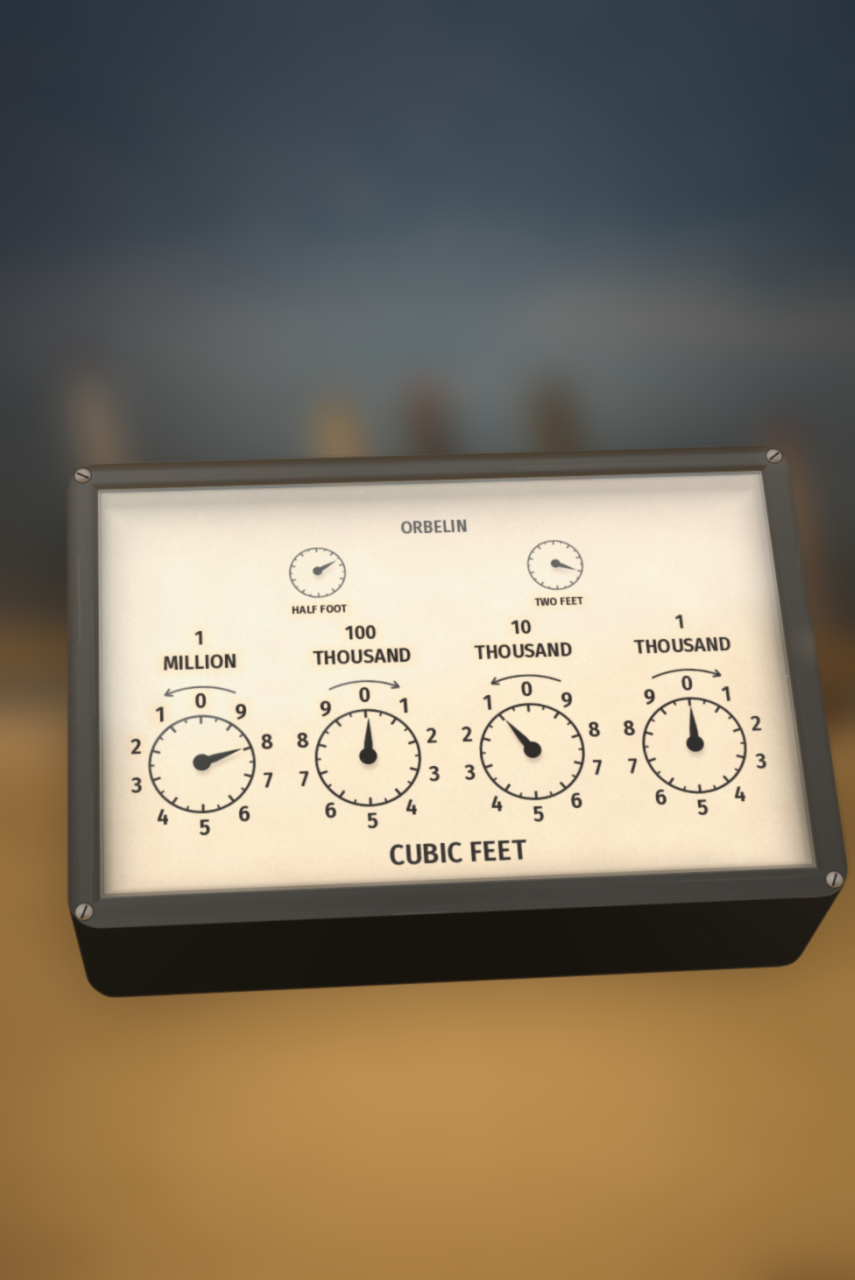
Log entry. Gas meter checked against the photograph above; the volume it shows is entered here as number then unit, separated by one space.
801000 ft³
